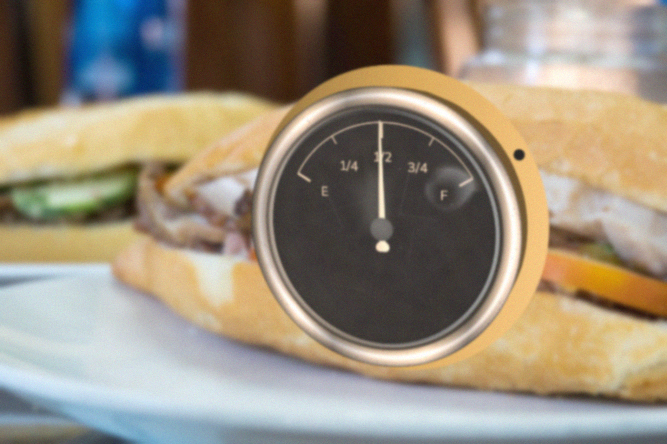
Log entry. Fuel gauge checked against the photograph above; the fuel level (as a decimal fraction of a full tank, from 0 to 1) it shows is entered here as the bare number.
0.5
